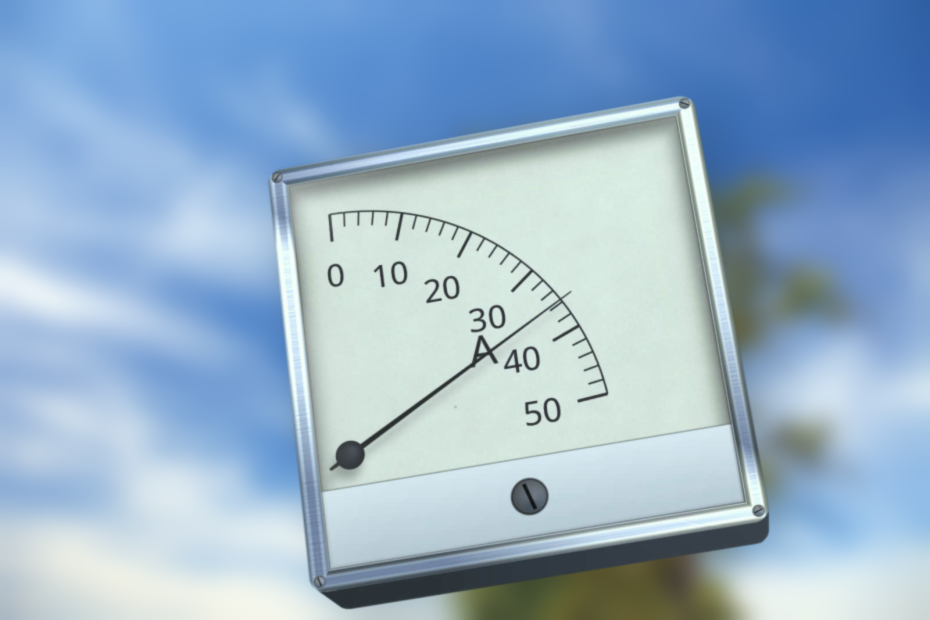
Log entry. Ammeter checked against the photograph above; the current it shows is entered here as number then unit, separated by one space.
36 A
